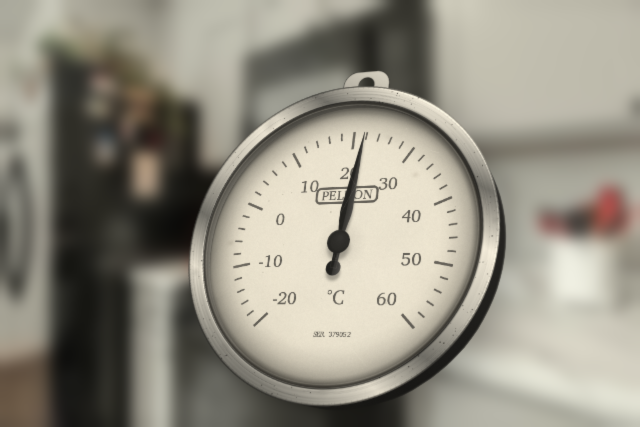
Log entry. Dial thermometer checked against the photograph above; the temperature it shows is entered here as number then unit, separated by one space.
22 °C
